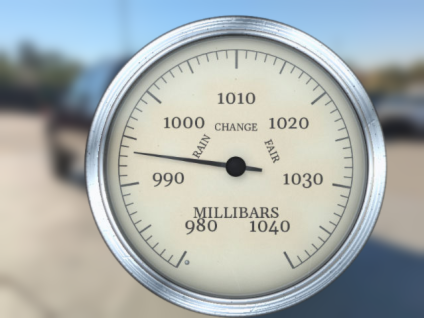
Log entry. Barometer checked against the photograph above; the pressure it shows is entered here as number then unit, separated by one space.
993.5 mbar
